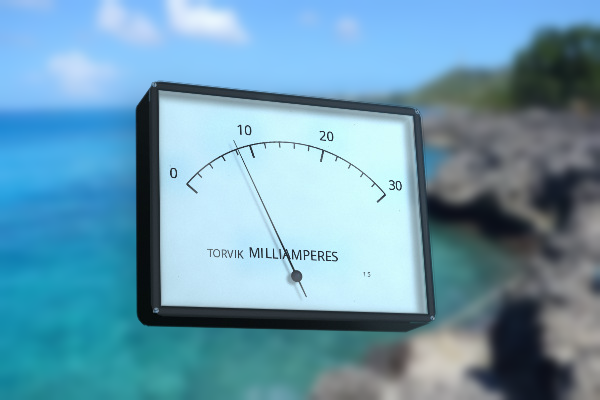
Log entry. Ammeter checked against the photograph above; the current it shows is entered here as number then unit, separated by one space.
8 mA
